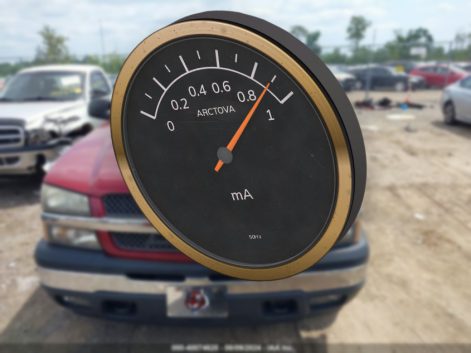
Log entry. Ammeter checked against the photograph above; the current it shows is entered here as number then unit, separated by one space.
0.9 mA
